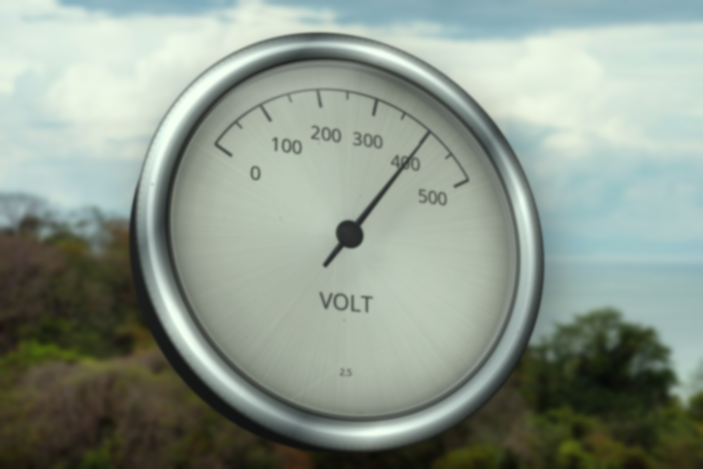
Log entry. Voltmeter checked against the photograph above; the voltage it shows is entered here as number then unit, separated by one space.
400 V
